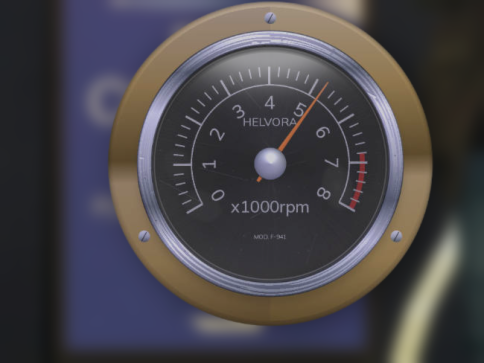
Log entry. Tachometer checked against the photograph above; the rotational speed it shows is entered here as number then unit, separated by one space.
5200 rpm
